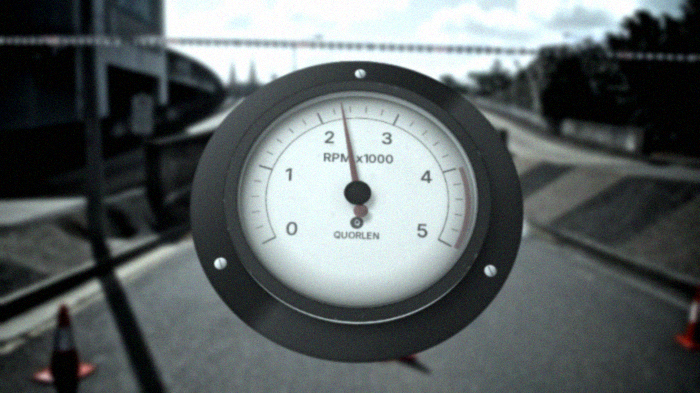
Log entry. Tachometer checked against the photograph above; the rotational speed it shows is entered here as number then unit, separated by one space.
2300 rpm
